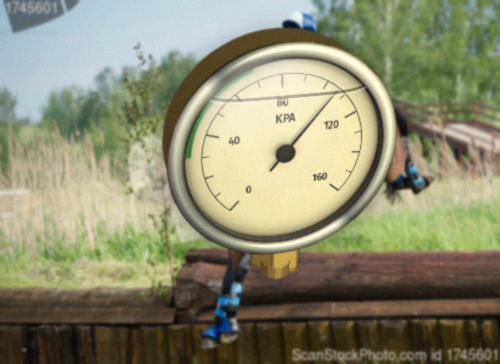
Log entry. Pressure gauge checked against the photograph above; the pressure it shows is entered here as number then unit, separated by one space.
105 kPa
